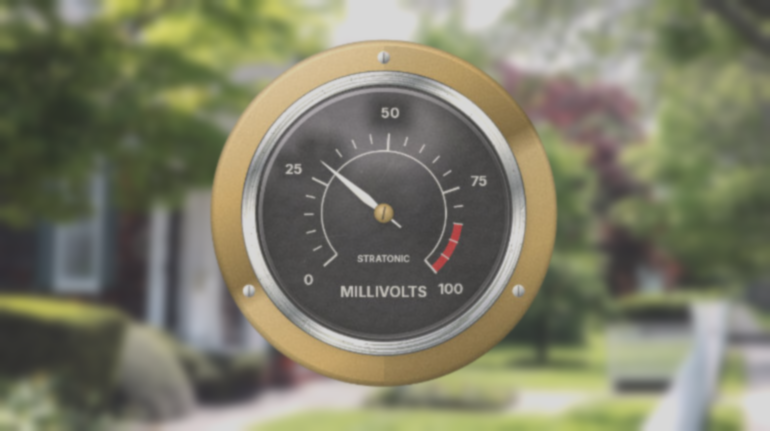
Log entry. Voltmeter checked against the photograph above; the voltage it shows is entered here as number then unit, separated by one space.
30 mV
